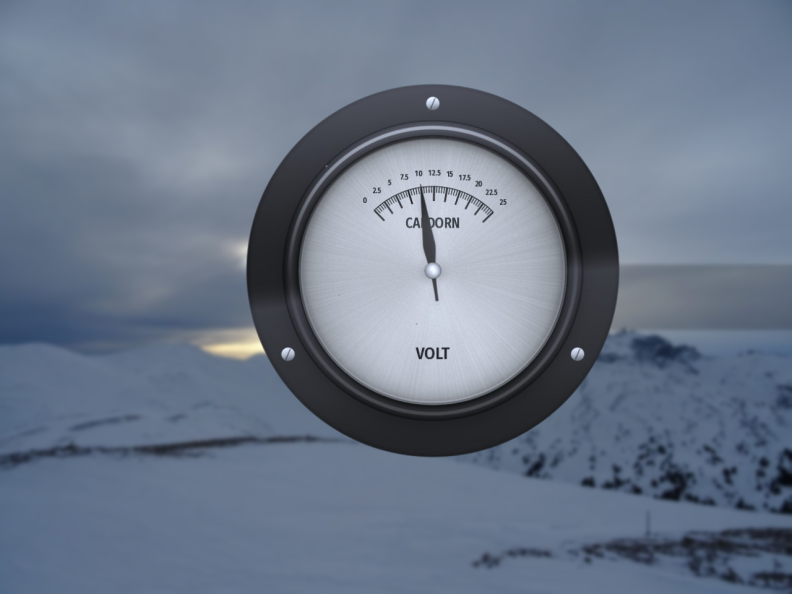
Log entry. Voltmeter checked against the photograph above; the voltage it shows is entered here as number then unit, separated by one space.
10 V
